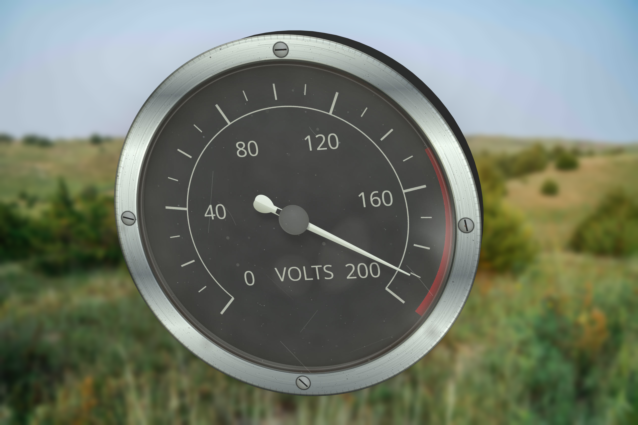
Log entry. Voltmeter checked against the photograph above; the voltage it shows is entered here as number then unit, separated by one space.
190 V
